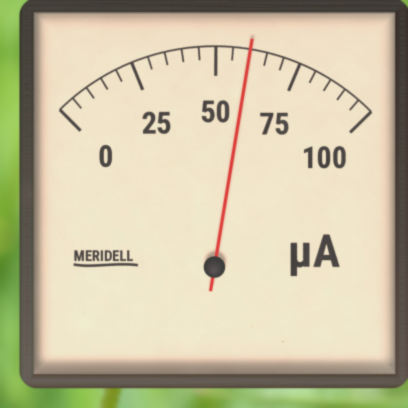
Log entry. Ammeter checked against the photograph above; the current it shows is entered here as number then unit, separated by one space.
60 µA
